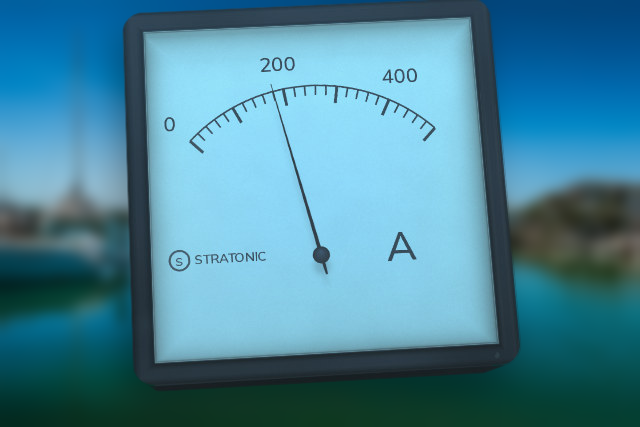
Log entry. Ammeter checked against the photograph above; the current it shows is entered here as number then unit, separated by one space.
180 A
